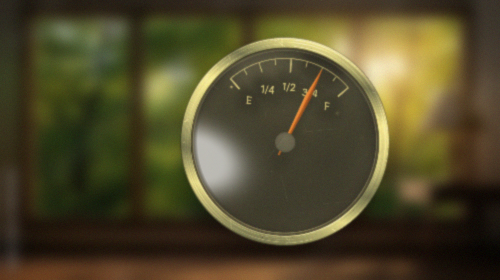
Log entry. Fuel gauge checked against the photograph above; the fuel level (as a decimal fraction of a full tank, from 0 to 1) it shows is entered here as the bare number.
0.75
